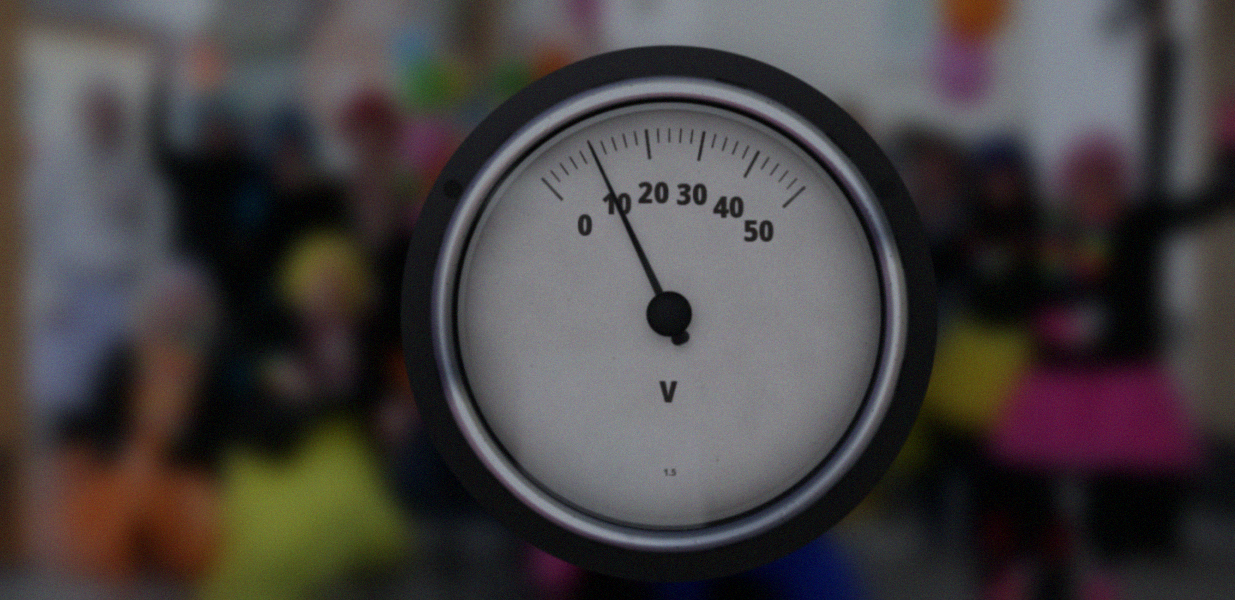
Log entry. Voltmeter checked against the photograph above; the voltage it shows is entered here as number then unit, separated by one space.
10 V
